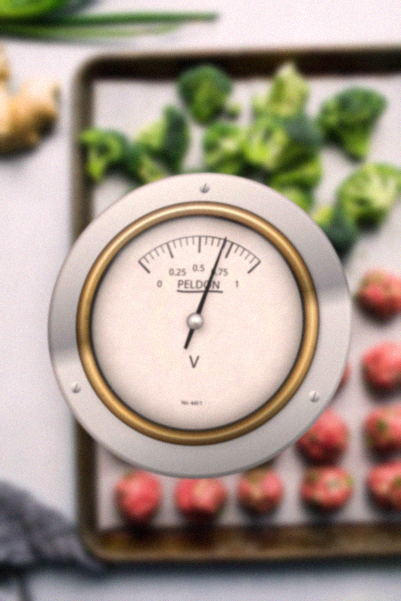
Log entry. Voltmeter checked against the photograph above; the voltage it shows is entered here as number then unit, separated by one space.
0.7 V
